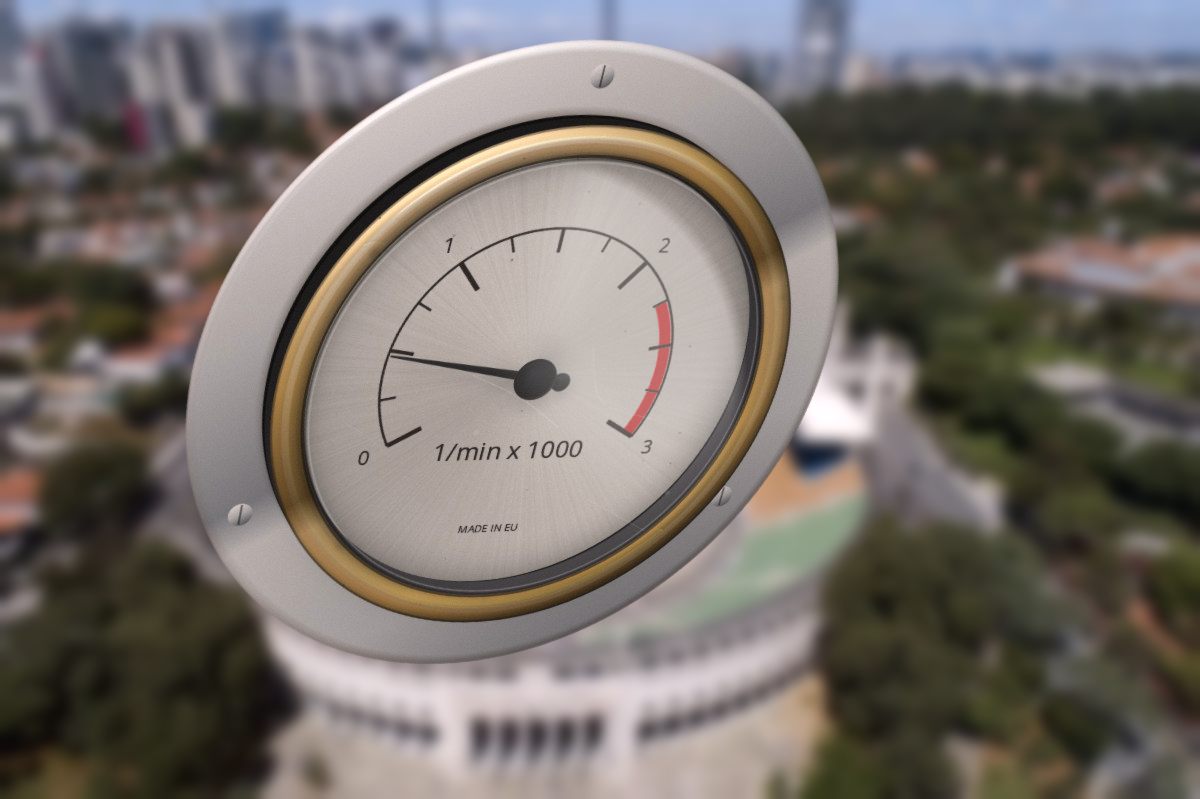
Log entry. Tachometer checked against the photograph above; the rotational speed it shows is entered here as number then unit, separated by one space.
500 rpm
